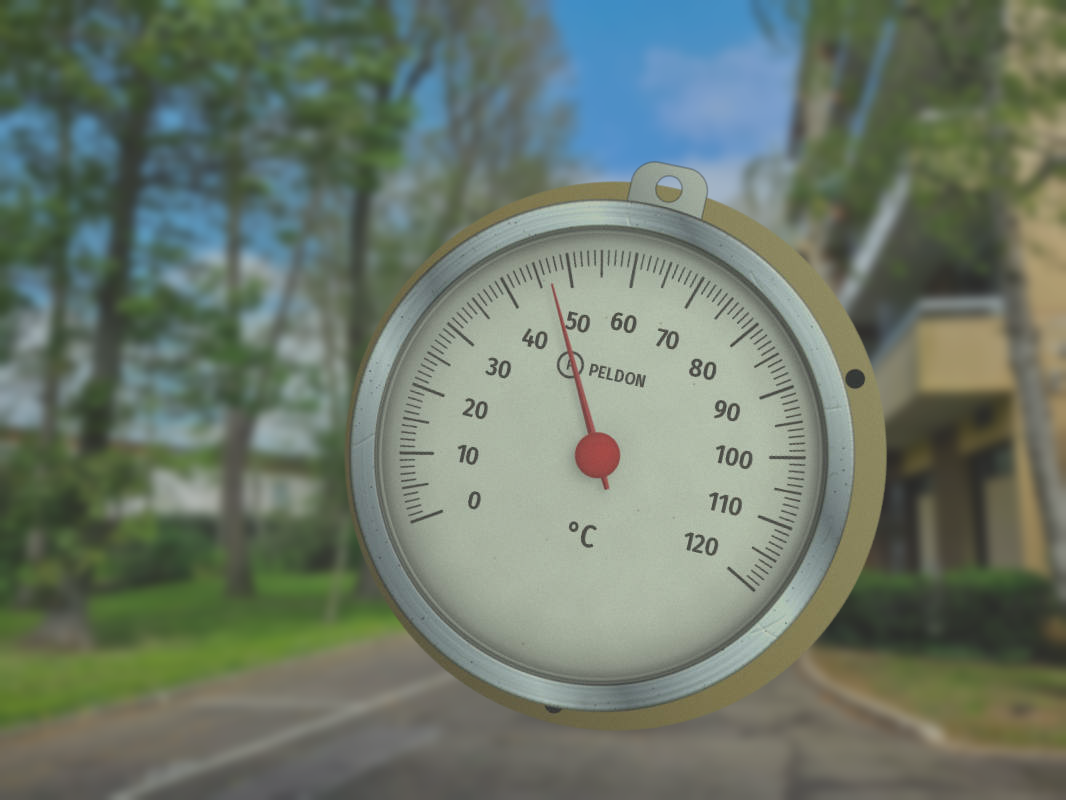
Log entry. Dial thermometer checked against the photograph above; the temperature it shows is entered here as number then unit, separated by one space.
47 °C
